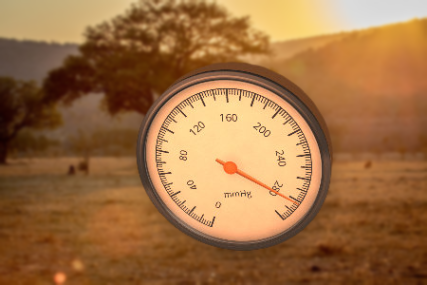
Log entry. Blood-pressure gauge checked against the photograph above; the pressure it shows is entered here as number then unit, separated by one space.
280 mmHg
